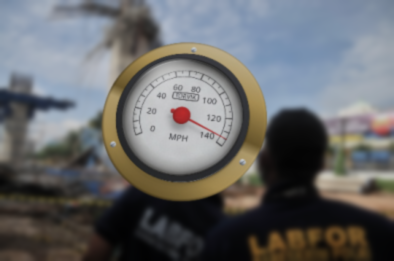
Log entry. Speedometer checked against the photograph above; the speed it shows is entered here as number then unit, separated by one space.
135 mph
